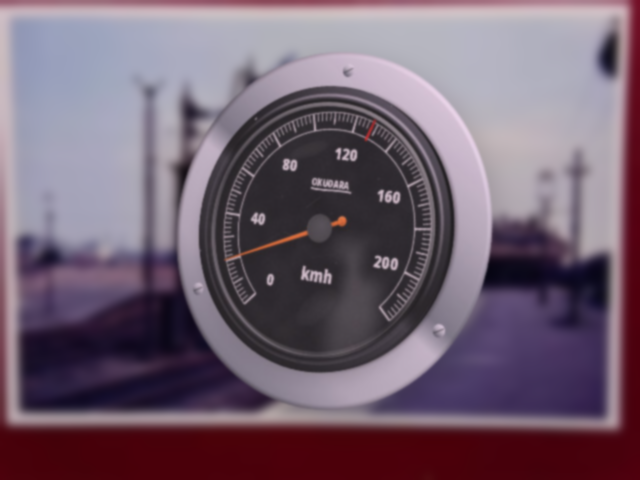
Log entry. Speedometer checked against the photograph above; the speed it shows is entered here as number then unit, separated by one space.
20 km/h
